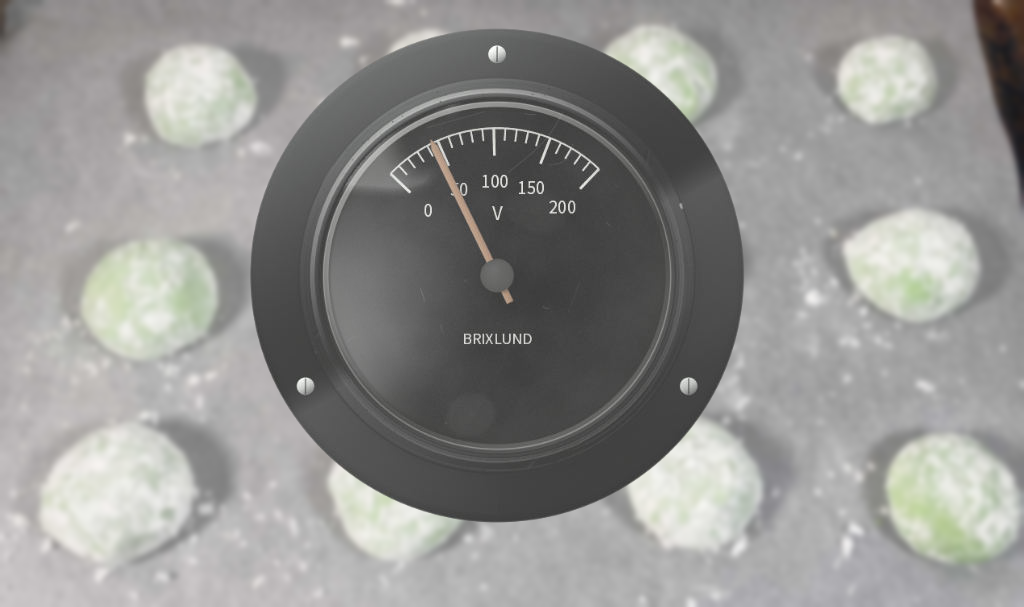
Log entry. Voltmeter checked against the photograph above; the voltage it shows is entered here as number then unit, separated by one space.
45 V
